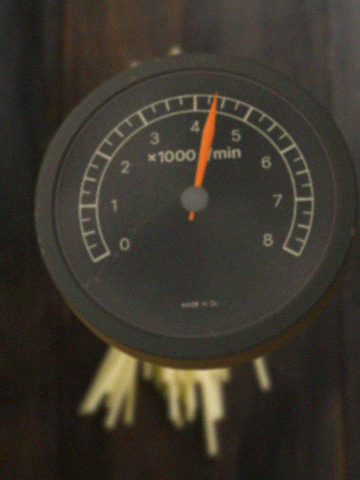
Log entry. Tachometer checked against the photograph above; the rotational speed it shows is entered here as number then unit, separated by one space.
4375 rpm
